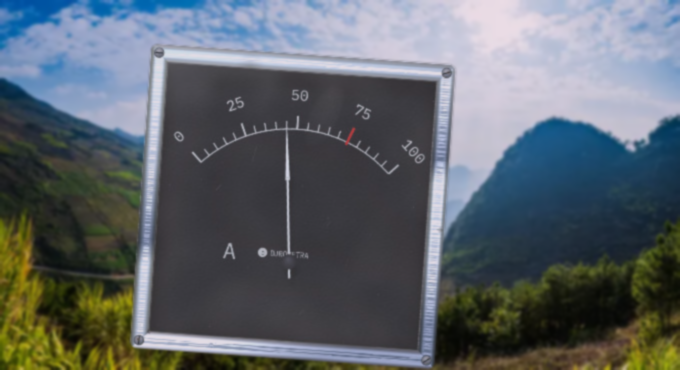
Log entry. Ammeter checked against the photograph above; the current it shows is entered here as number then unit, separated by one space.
45 A
